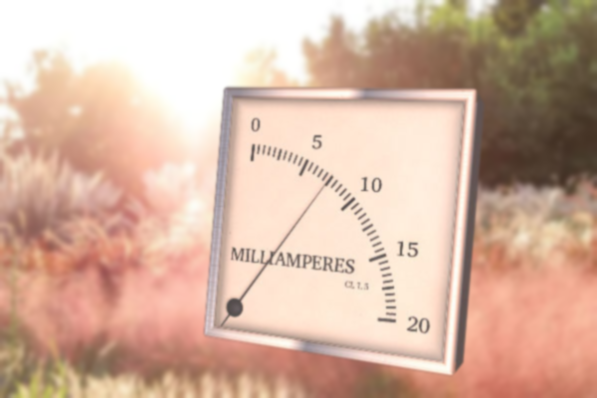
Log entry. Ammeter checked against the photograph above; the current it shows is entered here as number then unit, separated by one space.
7.5 mA
